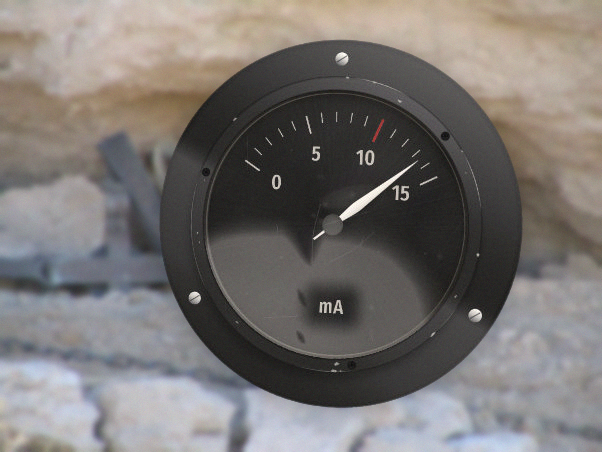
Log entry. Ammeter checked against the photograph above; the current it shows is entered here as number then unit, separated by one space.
13.5 mA
